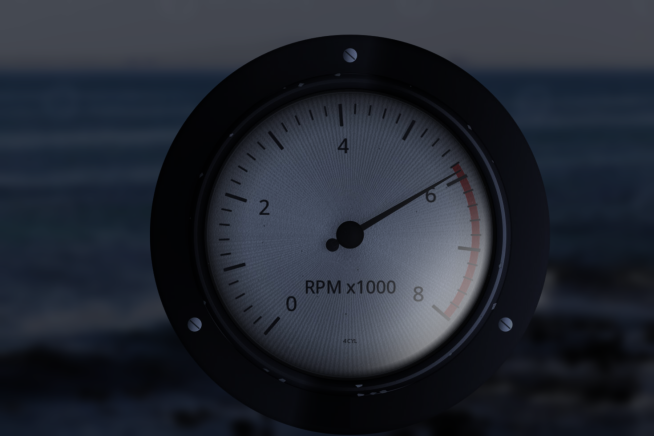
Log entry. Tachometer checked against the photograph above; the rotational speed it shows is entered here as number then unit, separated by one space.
5900 rpm
